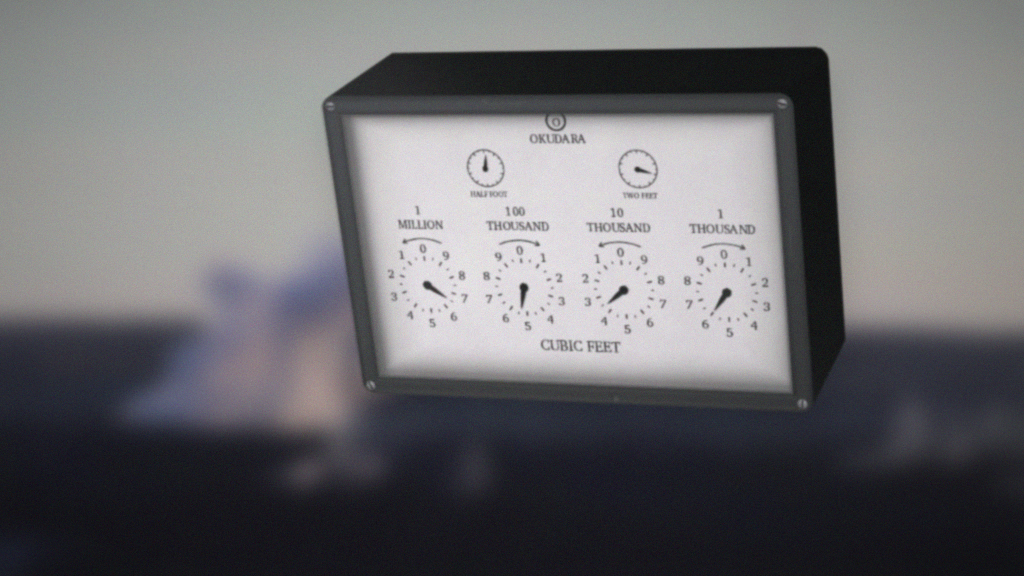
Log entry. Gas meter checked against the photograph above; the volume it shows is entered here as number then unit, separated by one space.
653600 ft³
